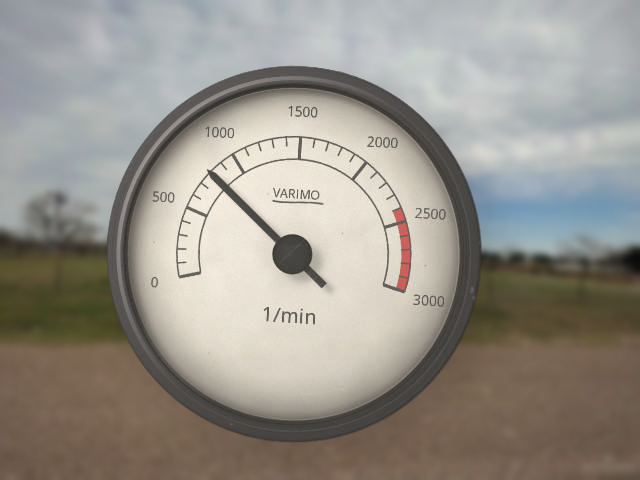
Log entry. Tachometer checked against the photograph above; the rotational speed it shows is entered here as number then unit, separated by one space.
800 rpm
